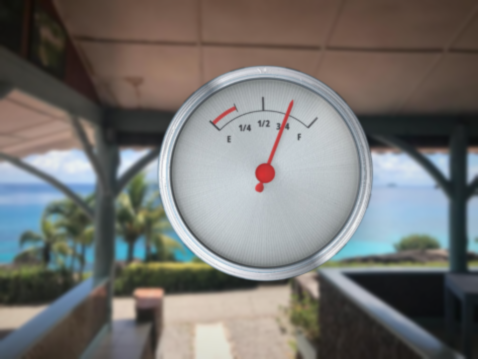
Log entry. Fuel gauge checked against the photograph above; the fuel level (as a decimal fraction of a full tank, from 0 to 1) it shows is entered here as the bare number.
0.75
